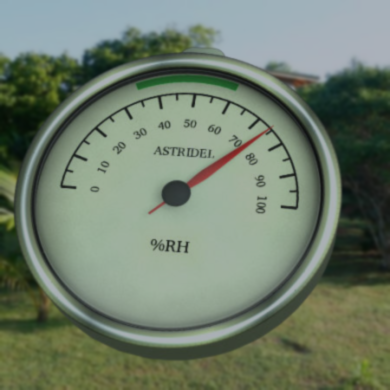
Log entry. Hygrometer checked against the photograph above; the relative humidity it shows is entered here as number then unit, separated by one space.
75 %
